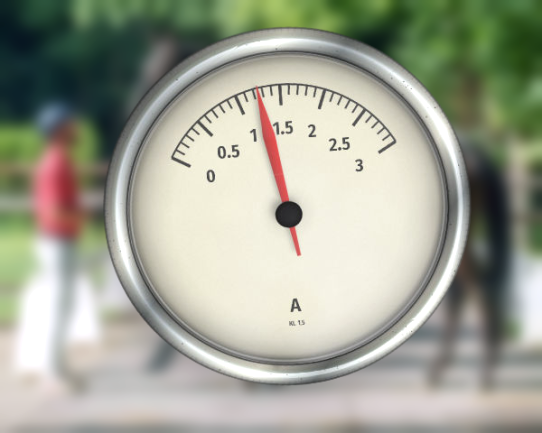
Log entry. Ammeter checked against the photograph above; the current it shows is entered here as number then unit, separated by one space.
1.25 A
